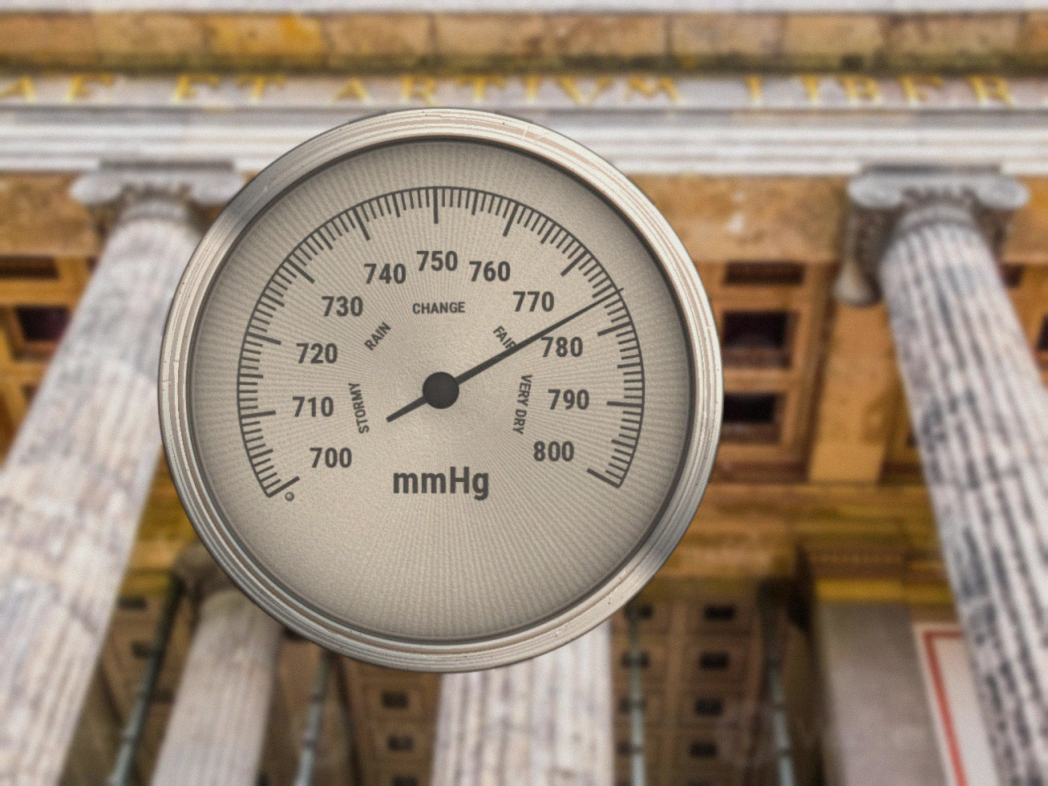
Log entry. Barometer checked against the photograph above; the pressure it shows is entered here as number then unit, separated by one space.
776 mmHg
